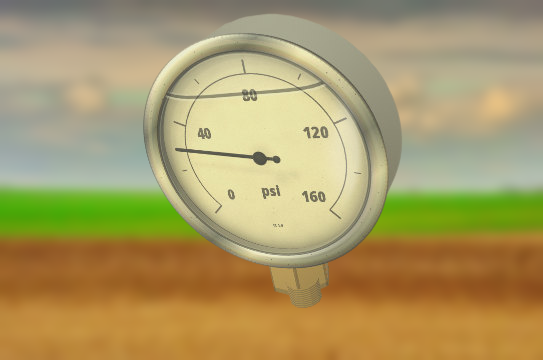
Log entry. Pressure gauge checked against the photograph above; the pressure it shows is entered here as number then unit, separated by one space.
30 psi
